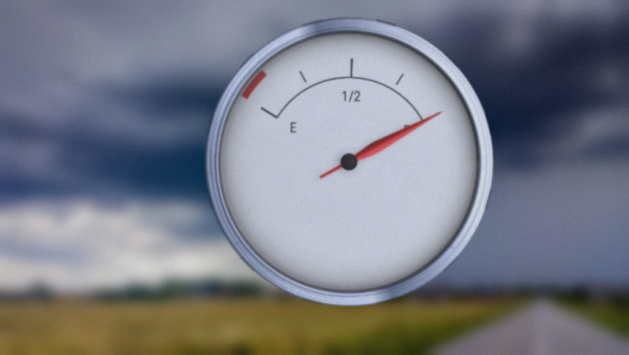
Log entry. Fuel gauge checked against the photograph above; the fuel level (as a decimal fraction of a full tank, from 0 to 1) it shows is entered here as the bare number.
1
